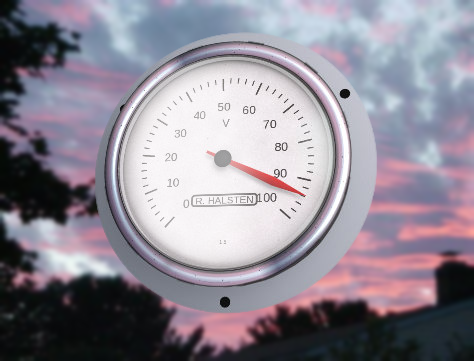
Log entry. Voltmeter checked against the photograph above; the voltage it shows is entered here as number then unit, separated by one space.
94 V
